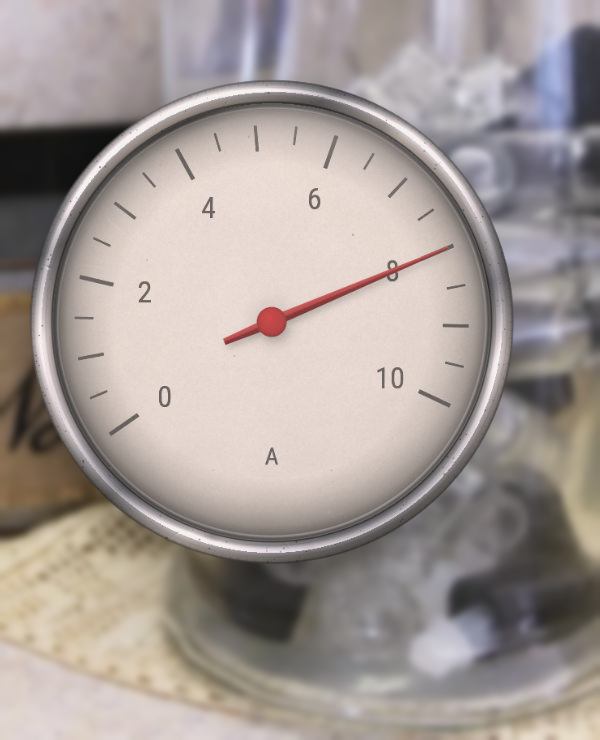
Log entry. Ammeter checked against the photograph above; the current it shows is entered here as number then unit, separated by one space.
8 A
